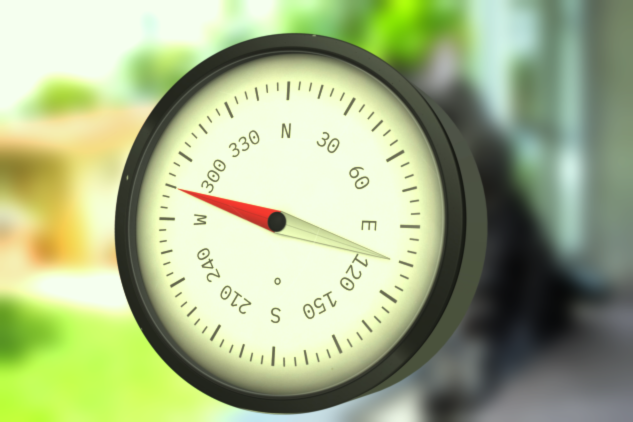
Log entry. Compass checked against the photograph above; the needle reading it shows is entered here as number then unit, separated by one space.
285 °
